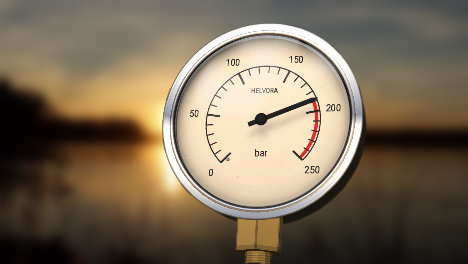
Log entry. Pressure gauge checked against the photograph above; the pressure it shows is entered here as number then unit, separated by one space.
190 bar
